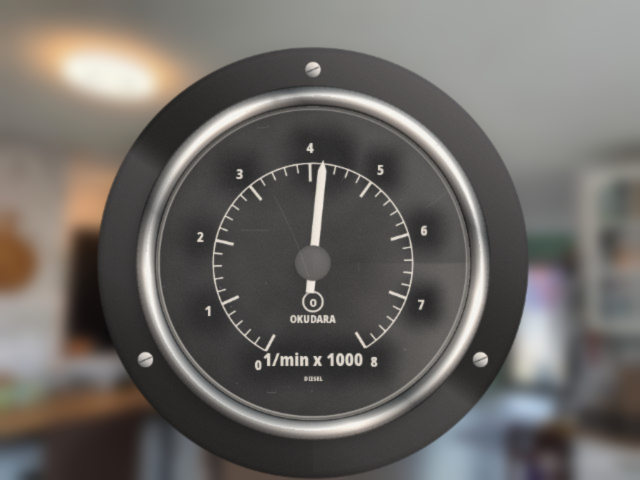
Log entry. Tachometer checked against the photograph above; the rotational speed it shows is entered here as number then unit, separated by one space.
4200 rpm
